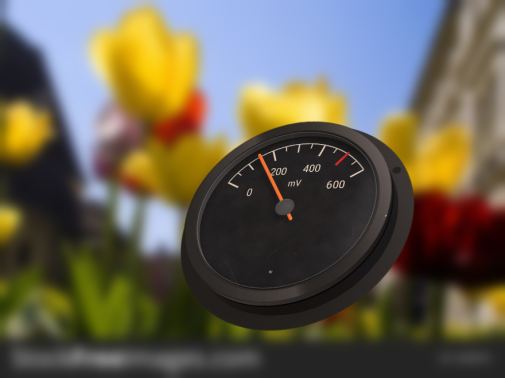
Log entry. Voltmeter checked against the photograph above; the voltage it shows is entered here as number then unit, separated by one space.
150 mV
